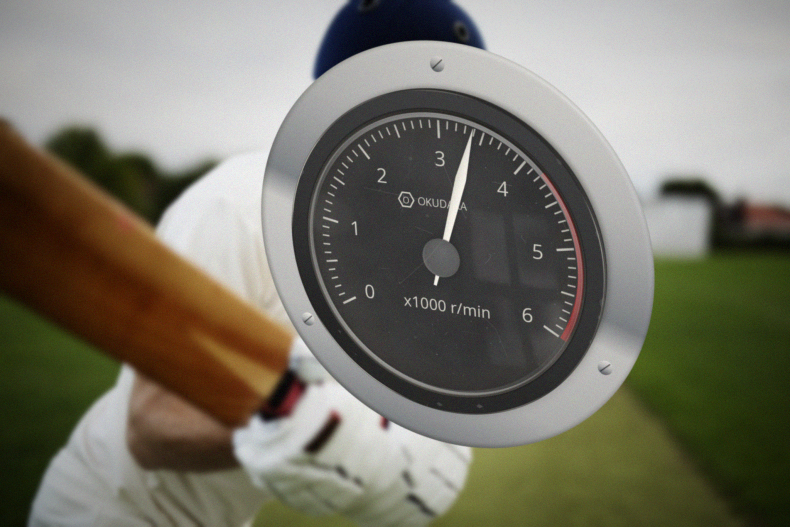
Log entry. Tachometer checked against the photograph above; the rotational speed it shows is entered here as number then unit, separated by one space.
3400 rpm
